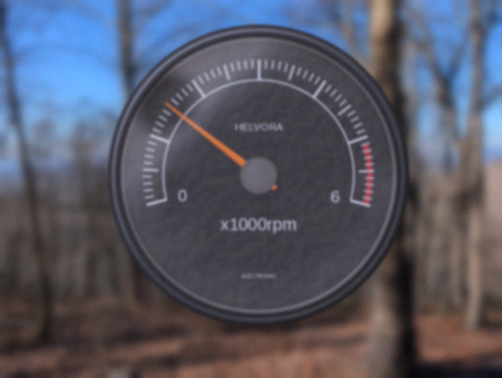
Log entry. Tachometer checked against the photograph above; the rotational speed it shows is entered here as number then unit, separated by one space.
1500 rpm
